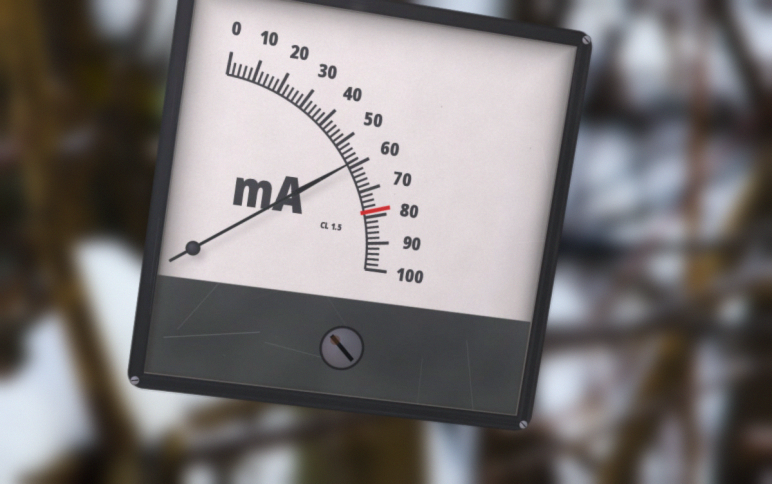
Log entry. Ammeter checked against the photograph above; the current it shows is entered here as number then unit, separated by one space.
58 mA
